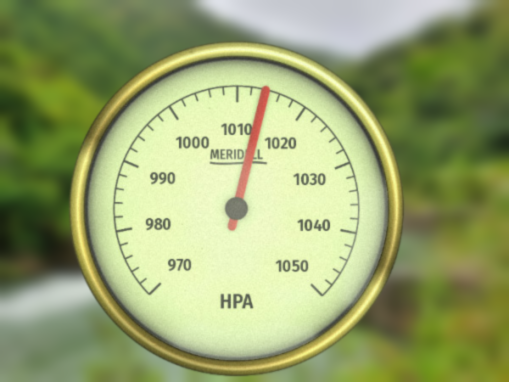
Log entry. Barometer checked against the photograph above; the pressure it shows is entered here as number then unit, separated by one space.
1014 hPa
